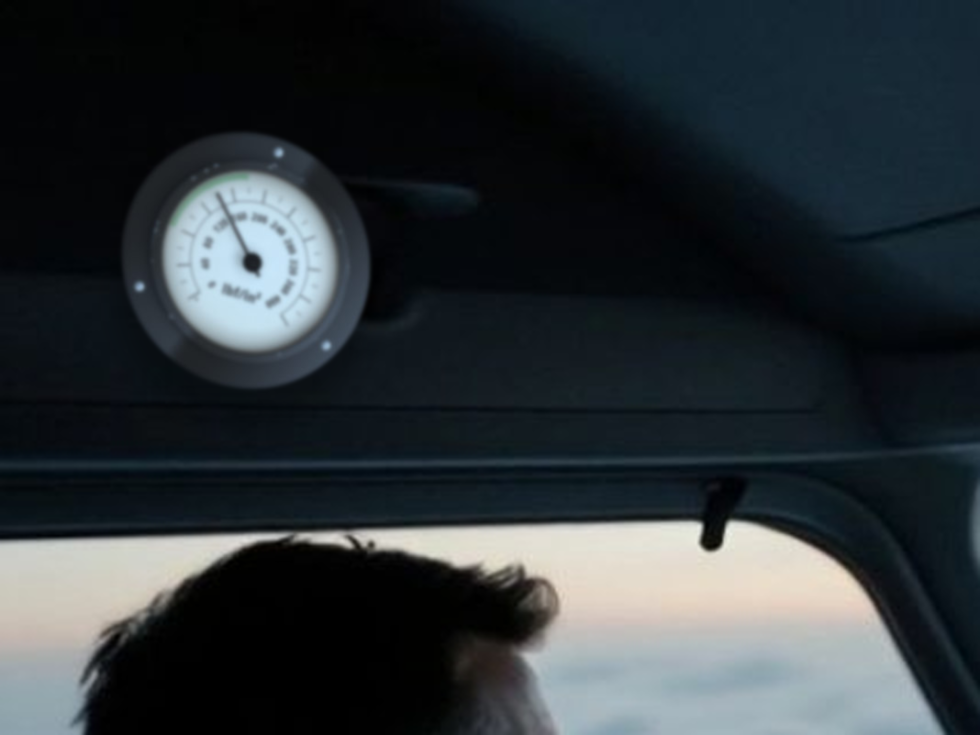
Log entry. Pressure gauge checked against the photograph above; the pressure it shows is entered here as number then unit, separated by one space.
140 psi
